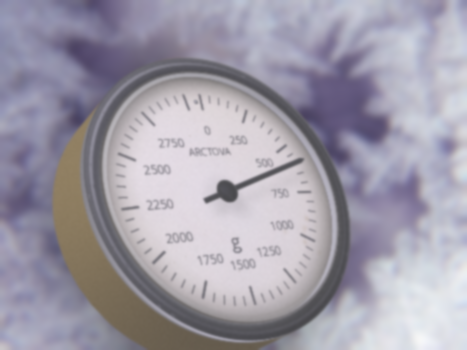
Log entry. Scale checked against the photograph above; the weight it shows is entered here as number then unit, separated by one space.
600 g
